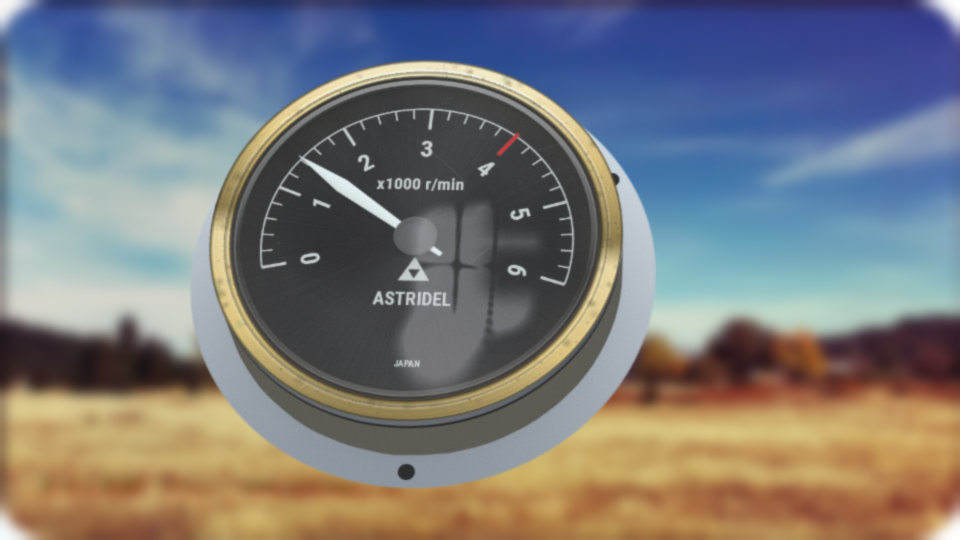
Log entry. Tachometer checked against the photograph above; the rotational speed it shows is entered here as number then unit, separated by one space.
1400 rpm
